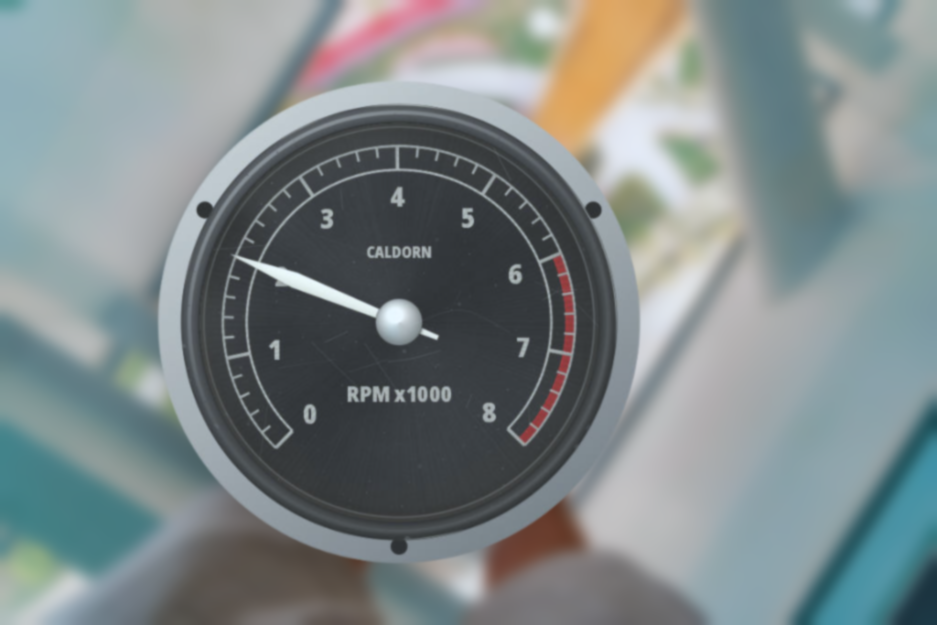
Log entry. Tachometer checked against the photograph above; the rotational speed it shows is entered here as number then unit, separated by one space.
2000 rpm
